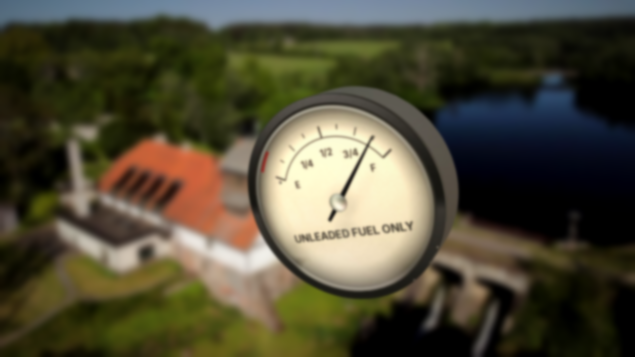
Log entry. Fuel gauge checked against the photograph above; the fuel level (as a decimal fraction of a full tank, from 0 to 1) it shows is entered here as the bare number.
0.875
